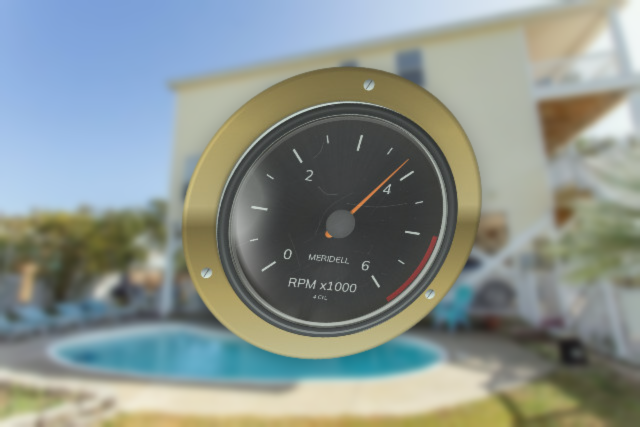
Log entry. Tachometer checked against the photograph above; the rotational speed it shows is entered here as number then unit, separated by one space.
3750 rpm
